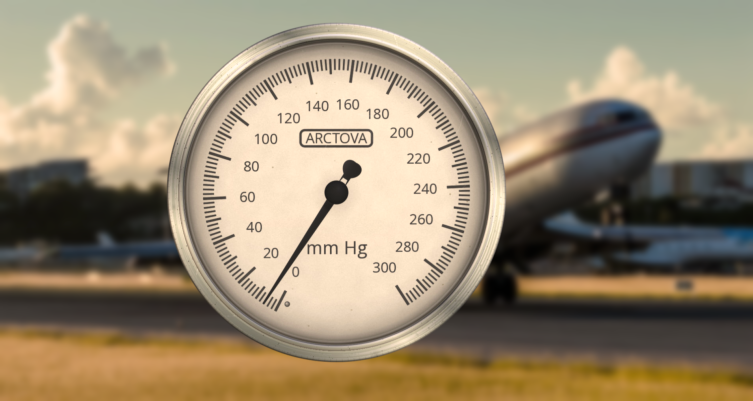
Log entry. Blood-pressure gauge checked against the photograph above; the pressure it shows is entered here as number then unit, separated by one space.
6 mmHg
